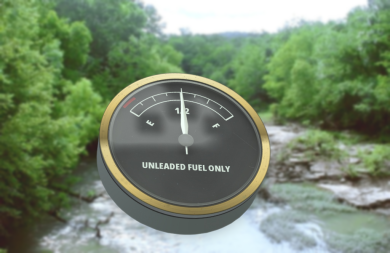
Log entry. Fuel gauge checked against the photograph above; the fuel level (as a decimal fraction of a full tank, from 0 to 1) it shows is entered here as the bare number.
0.5
